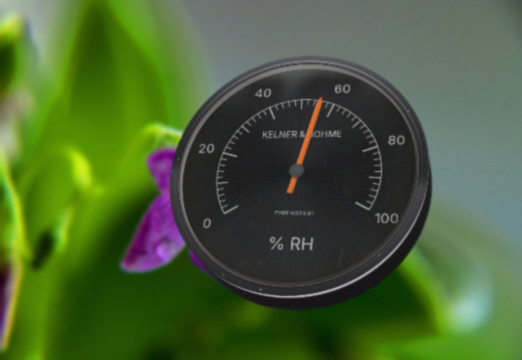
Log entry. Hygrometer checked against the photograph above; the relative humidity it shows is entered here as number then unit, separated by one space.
56 %
